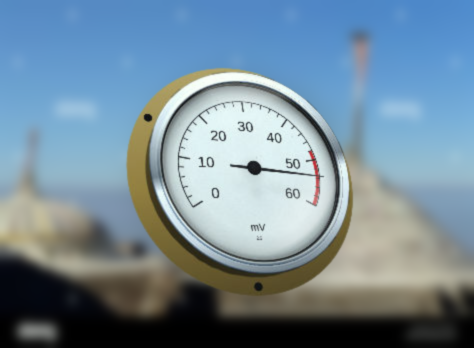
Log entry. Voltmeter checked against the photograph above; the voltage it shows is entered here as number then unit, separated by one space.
54 mV
